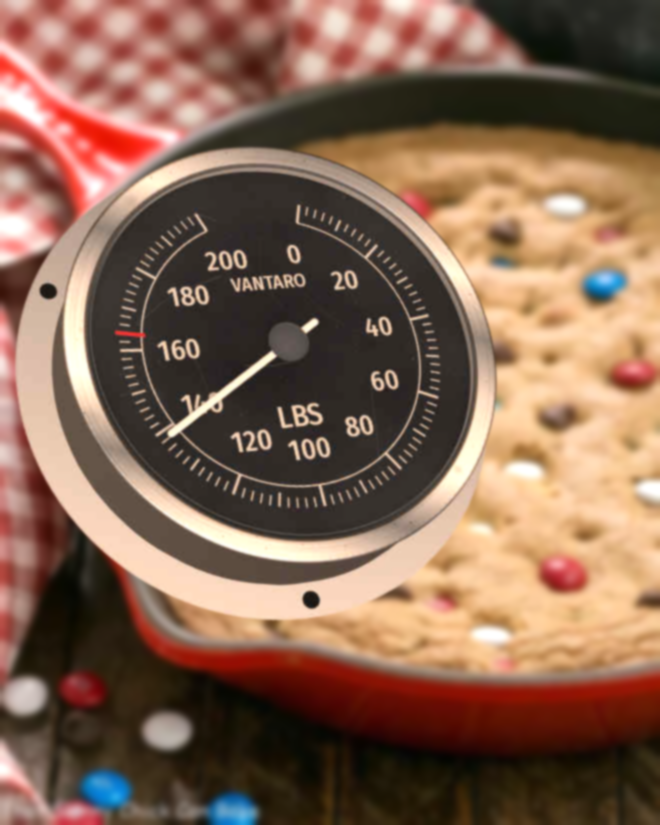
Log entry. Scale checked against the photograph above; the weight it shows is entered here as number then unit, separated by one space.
138 lb
